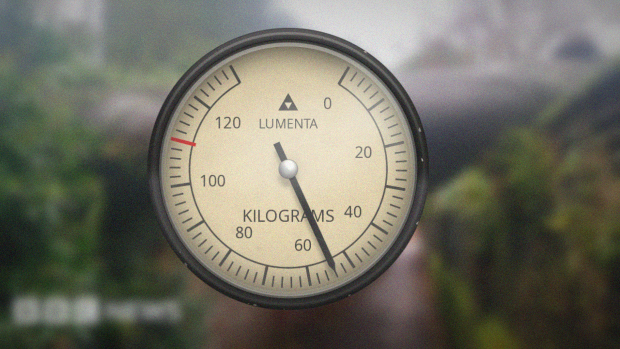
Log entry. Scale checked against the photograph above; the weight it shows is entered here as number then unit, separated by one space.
54 kg
